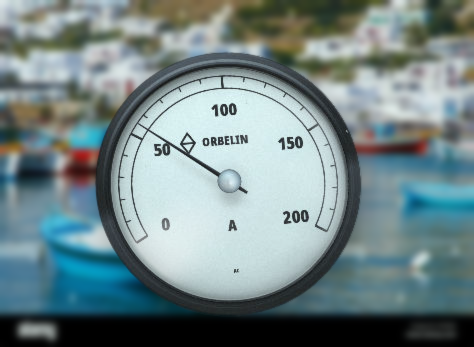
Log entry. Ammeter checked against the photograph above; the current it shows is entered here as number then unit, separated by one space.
55 A
